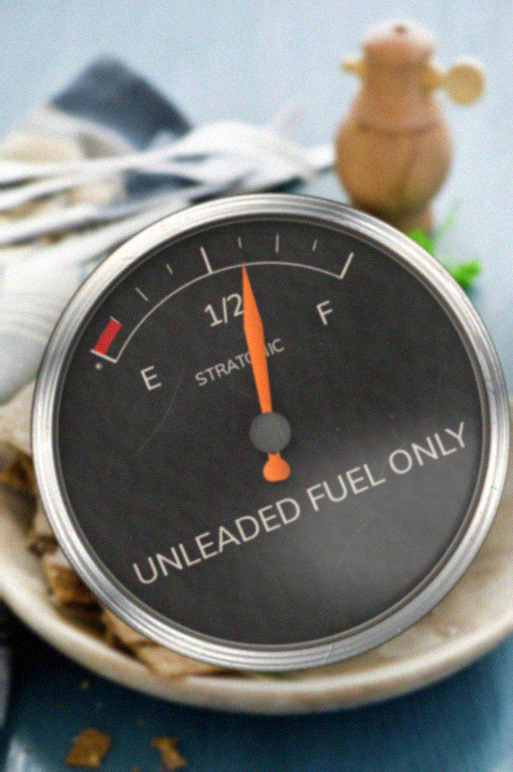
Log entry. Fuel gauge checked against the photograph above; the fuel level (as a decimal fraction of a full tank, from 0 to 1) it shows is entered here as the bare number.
0.625
